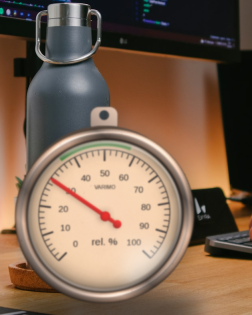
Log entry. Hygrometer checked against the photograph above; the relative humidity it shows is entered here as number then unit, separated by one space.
30 %
